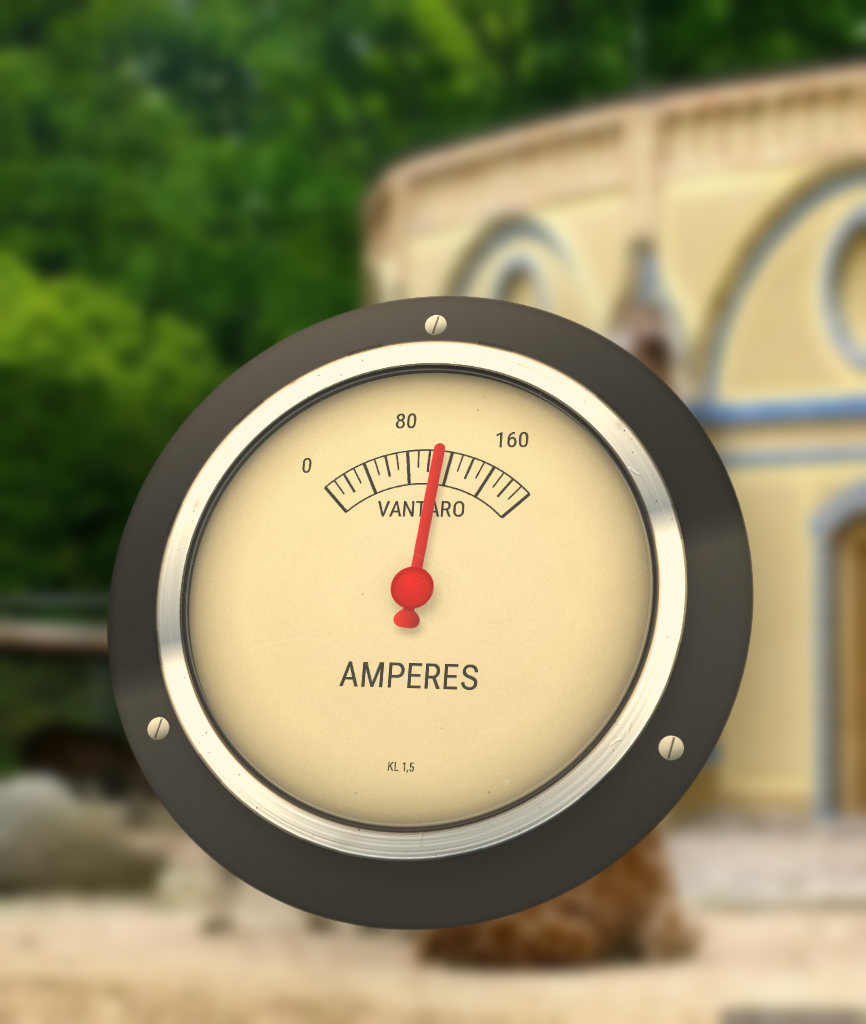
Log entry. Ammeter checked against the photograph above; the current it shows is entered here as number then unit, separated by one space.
110 A
